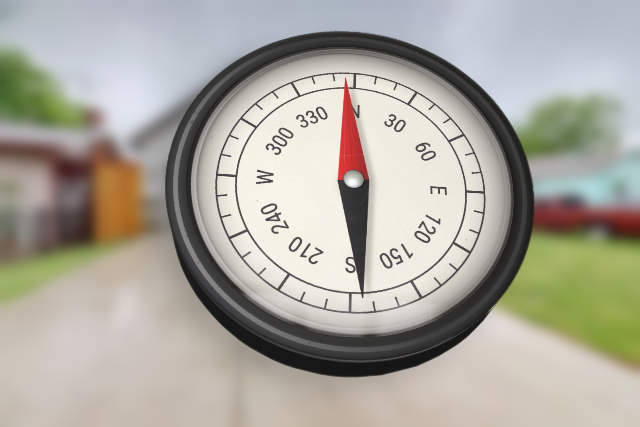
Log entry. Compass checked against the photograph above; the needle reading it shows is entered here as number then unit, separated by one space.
355 °
